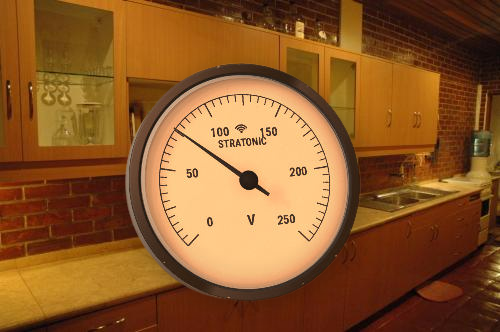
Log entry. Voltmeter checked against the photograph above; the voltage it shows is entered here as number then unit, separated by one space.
75 V
